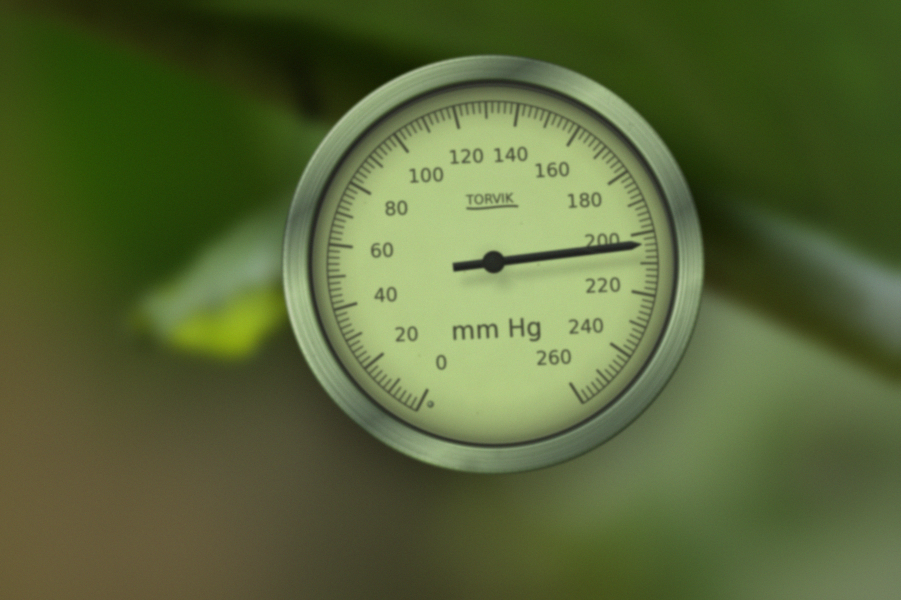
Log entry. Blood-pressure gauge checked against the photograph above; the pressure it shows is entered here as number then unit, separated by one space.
204 mmHg
